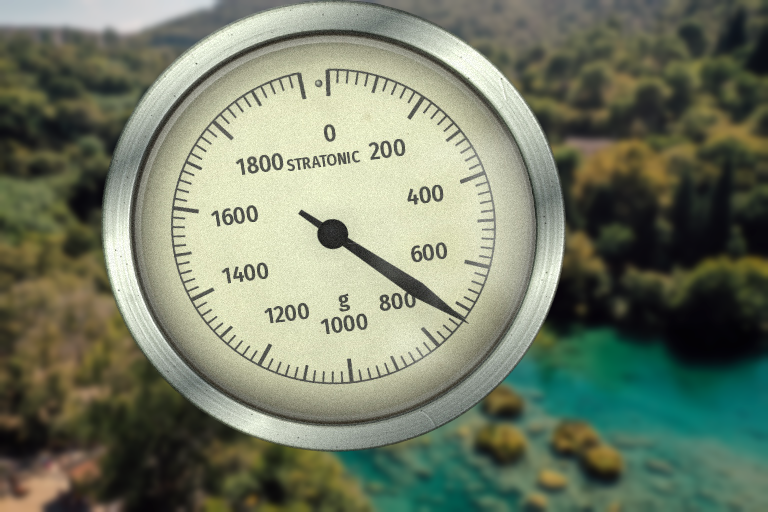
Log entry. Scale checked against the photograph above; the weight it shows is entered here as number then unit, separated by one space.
720 g
